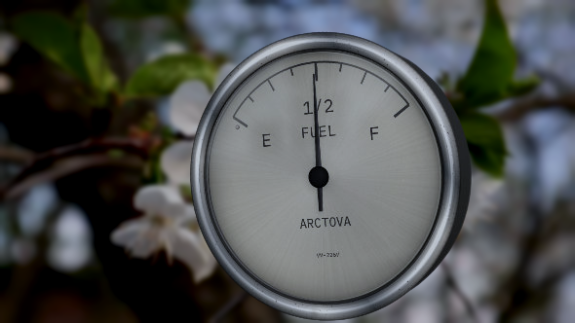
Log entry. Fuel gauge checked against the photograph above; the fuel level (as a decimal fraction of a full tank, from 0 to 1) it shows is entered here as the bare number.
0.5
